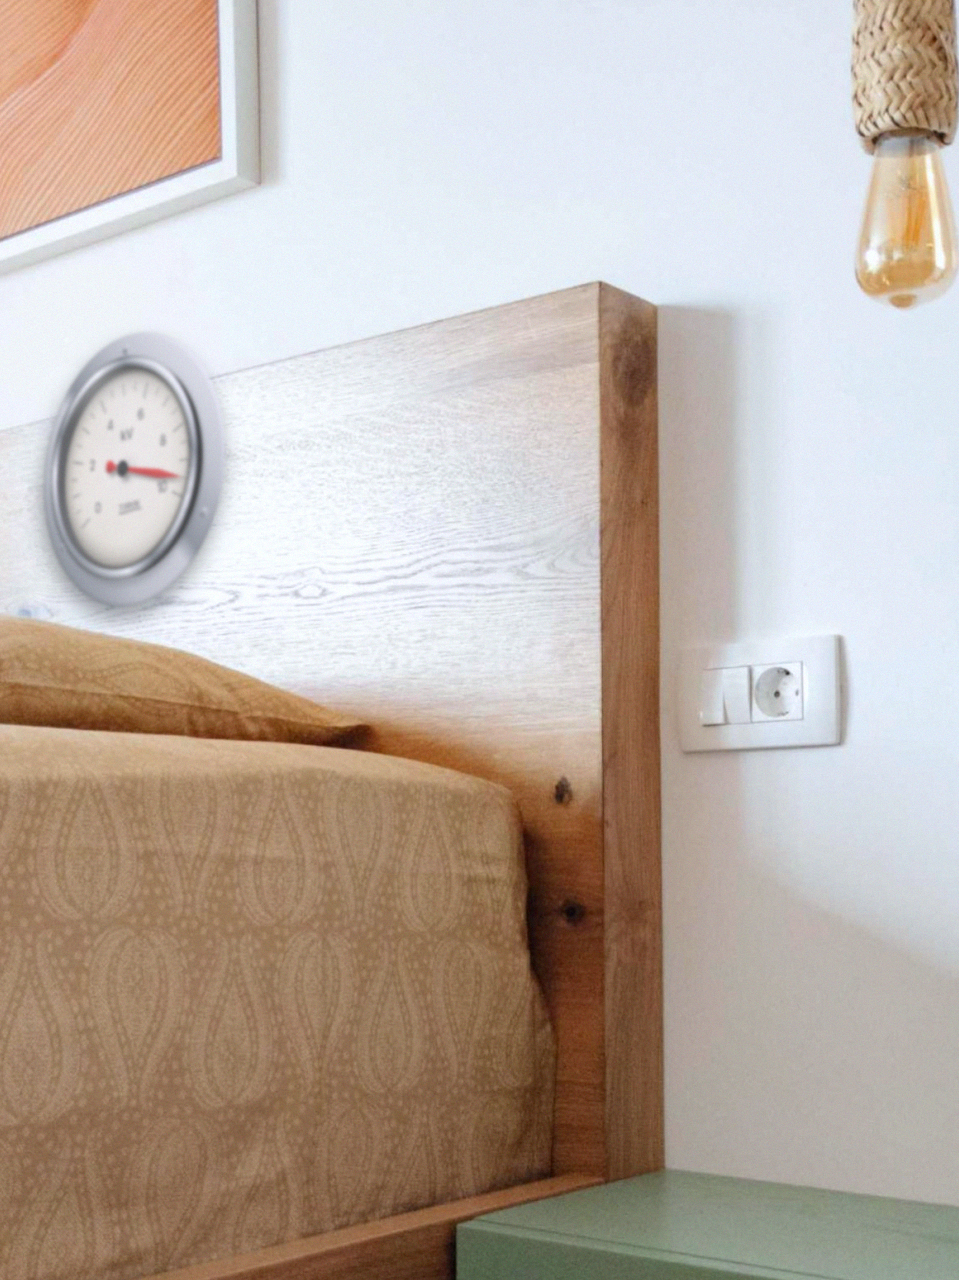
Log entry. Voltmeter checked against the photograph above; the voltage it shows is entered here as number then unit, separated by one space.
9.5 kV
